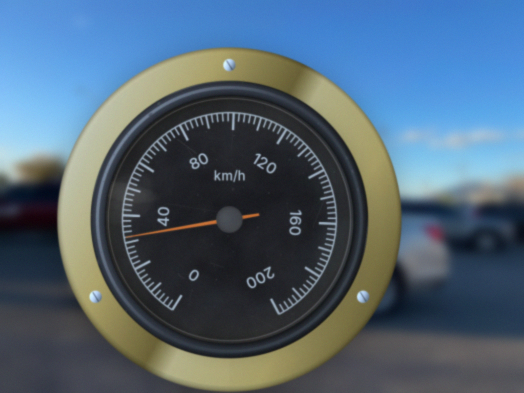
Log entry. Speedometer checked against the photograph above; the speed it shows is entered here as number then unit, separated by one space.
32 km/h
